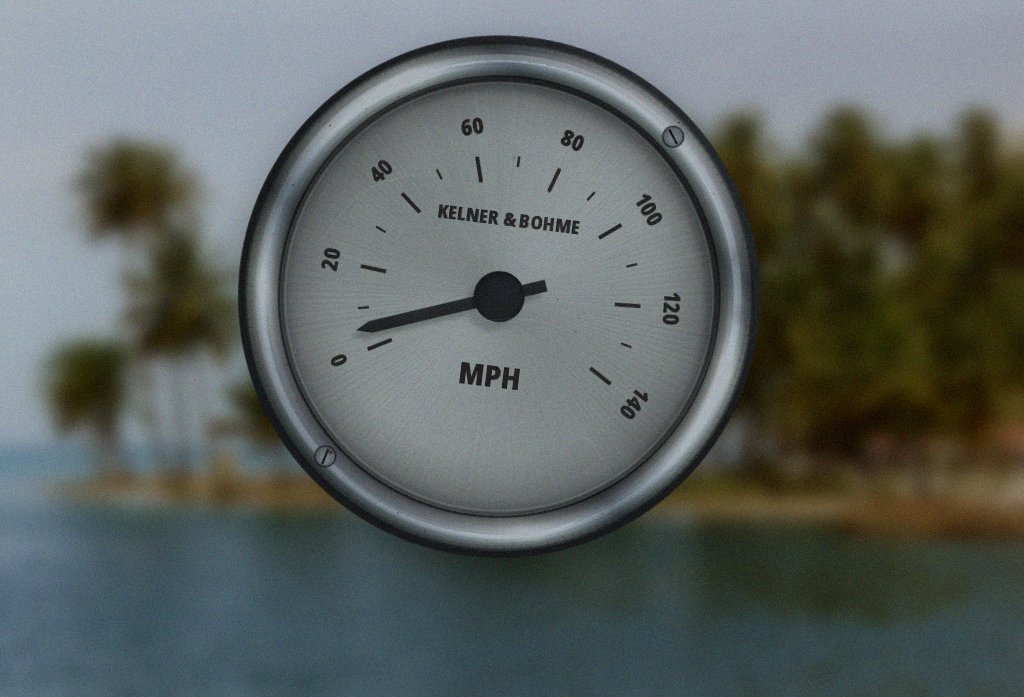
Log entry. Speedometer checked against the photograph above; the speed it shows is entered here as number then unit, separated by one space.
5 mph
